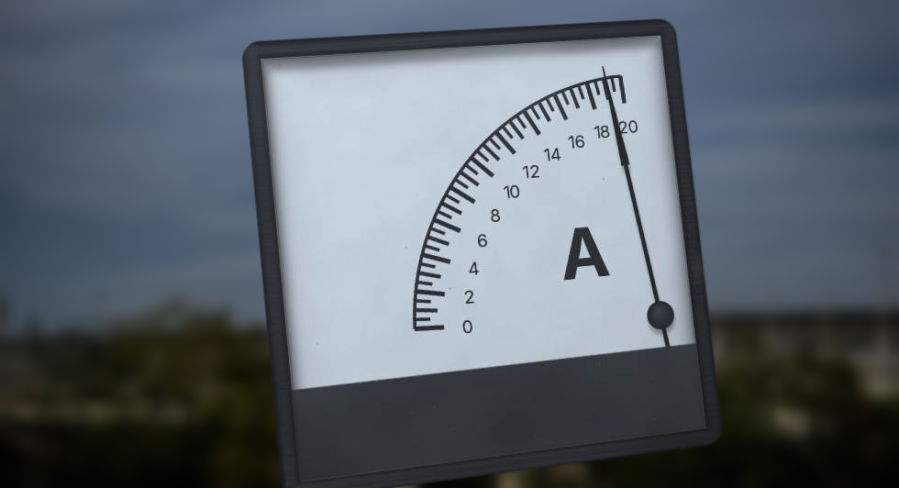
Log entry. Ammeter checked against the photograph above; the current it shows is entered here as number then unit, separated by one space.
19 A
